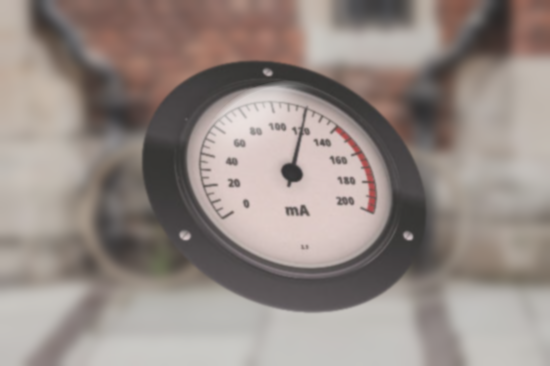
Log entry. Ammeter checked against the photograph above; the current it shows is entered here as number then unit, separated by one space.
120 mA
